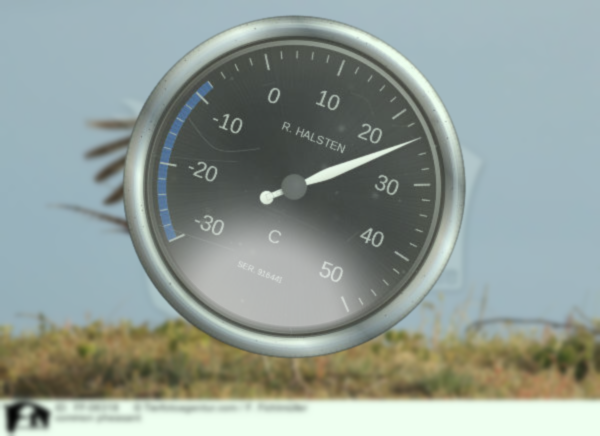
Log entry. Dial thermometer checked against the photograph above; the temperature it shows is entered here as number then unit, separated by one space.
24 °C
